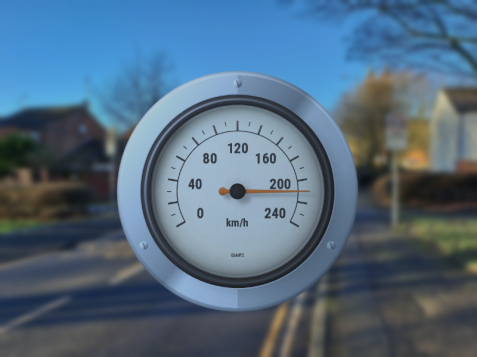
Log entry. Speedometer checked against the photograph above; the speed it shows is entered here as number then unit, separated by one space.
210 km/h
